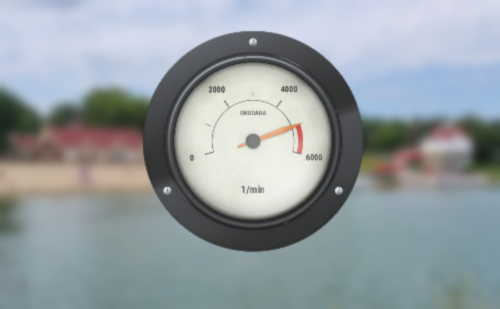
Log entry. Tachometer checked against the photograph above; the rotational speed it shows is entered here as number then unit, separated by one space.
5000 rpm
